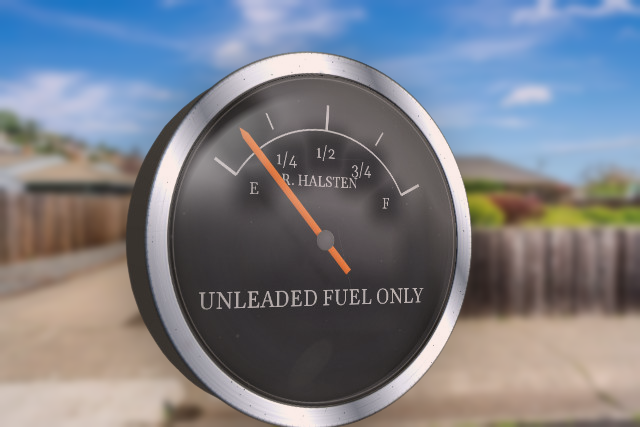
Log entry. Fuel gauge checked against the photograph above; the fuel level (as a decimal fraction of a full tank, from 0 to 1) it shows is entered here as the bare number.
0.125
